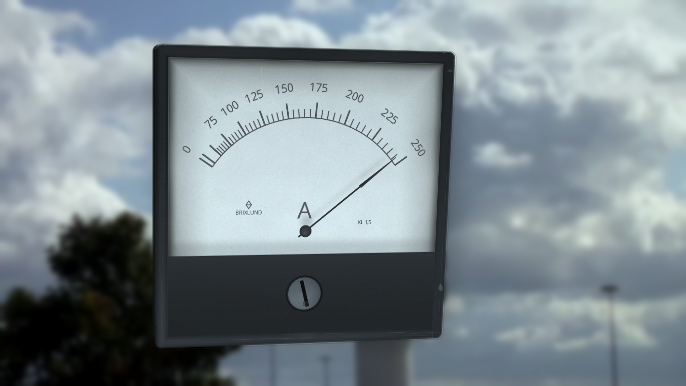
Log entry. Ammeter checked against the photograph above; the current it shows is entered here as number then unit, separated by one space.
245 A
